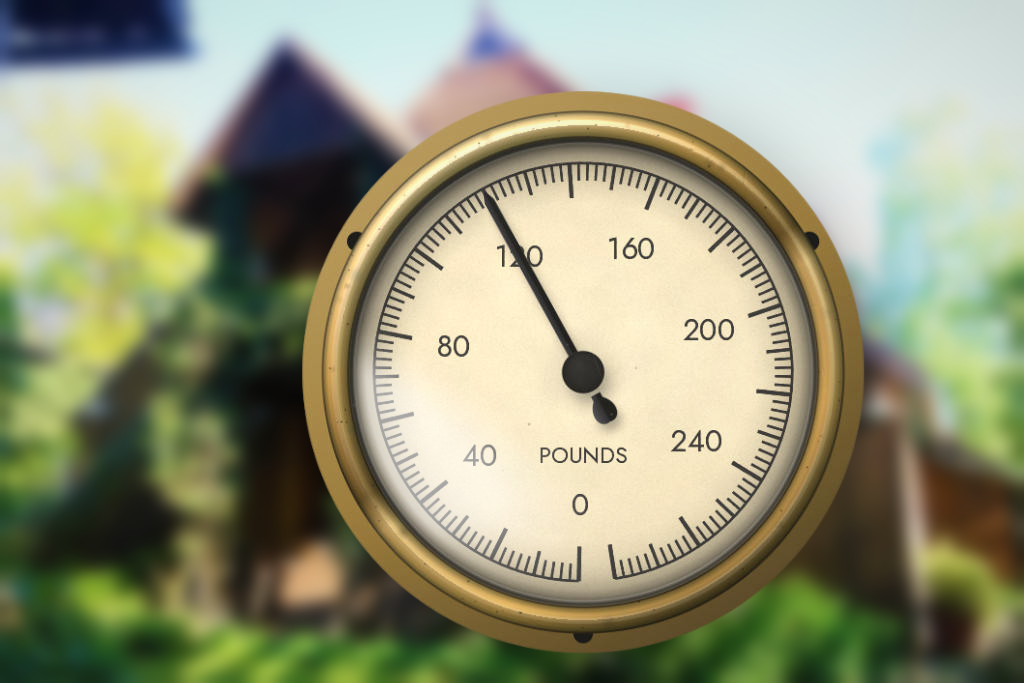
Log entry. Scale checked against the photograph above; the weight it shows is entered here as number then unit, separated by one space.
120 lb
